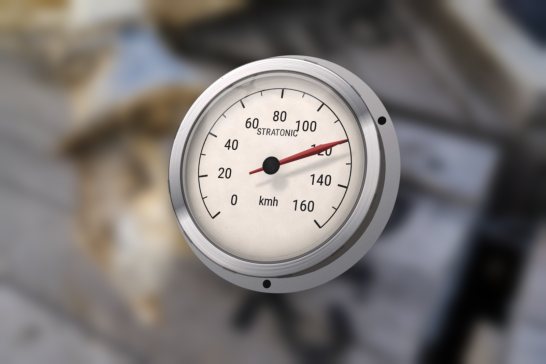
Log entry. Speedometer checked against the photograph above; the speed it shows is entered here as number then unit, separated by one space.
120 km/h
